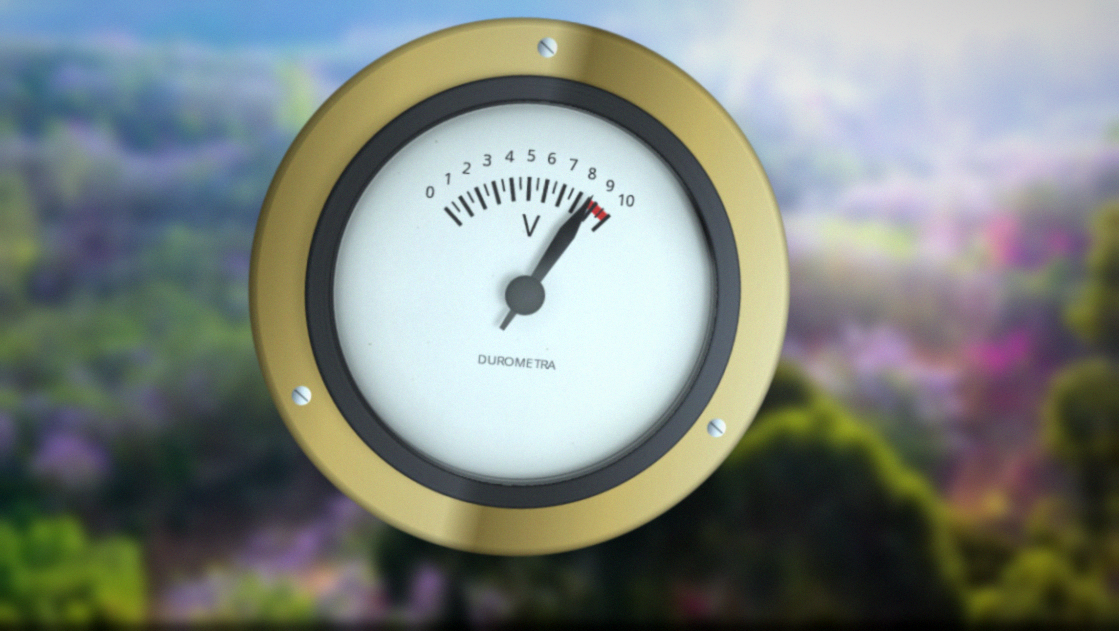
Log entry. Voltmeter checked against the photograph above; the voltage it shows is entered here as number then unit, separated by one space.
8.5 V
